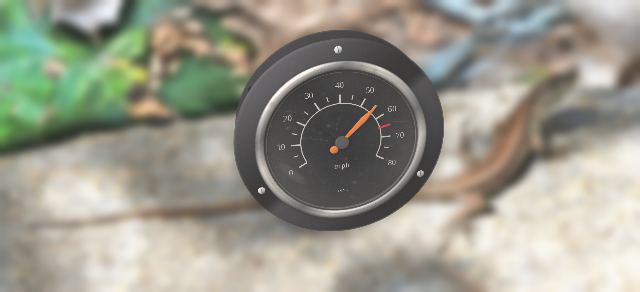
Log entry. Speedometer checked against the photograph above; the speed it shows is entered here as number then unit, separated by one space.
55 mph
